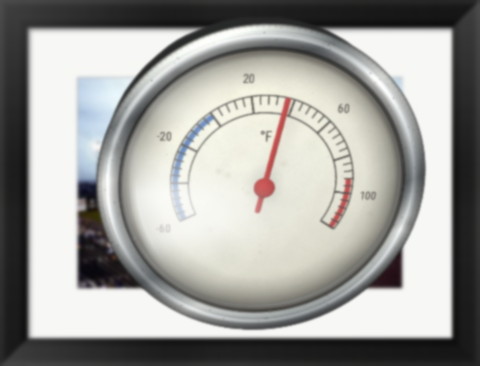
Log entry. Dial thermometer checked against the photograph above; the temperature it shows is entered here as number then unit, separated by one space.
36 °F
